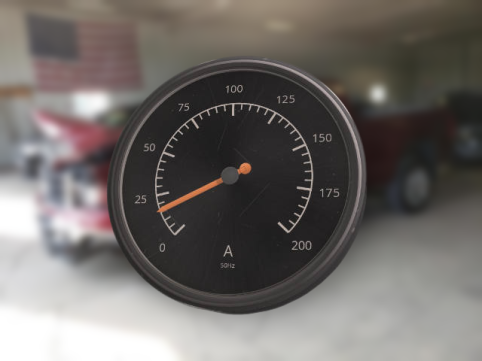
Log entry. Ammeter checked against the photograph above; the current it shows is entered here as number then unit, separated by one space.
15 A
